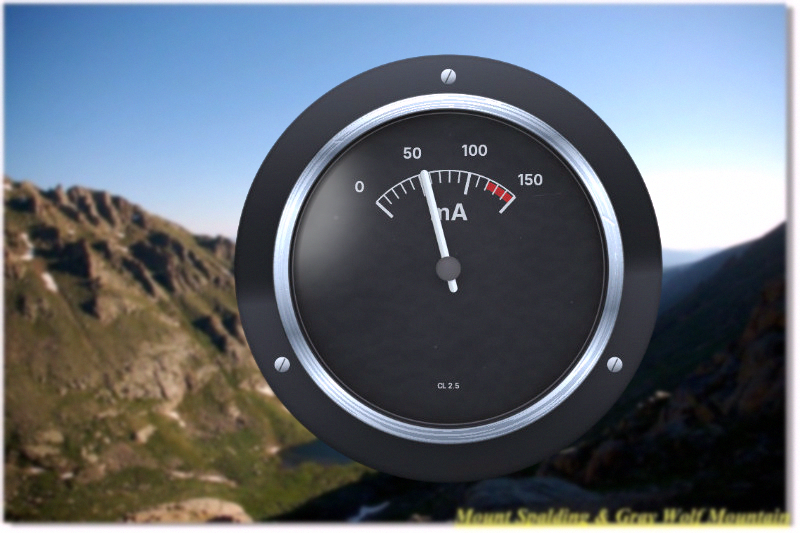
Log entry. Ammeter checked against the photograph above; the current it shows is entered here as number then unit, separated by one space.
55 mA
